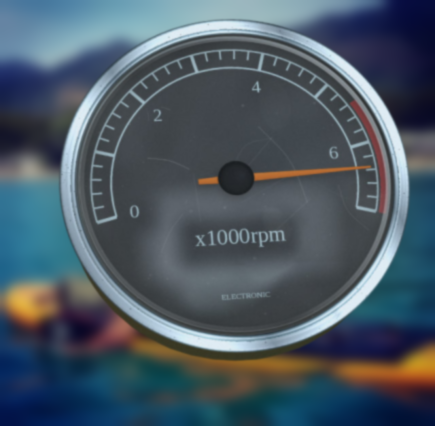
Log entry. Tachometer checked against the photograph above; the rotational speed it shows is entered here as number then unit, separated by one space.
6400 rpm
